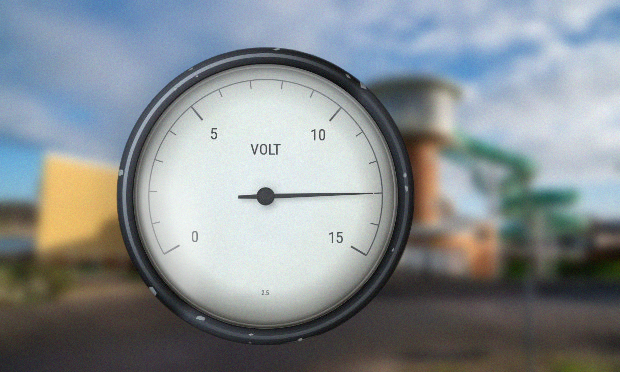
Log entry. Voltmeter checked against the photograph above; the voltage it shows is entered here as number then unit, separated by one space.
13 V
